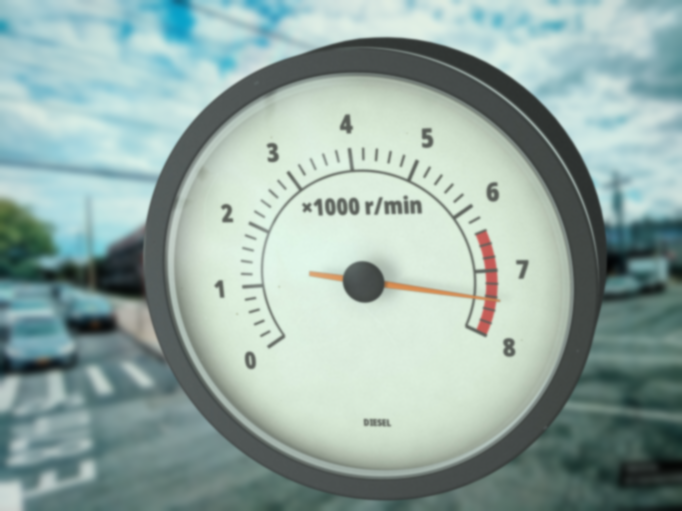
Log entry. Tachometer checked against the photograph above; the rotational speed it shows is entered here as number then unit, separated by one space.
7400 rpm
